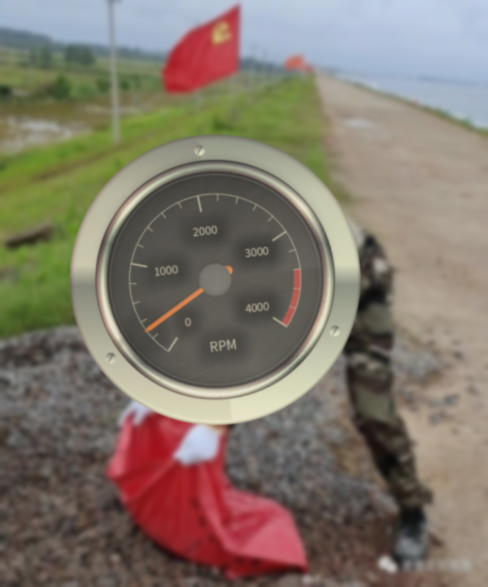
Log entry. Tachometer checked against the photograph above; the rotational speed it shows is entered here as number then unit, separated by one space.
300 rpm
